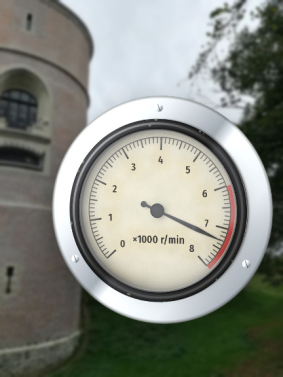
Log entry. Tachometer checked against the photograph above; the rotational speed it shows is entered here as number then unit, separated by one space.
7300 rpm
